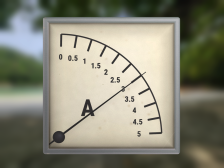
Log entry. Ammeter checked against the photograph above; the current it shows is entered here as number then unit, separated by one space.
3 A
